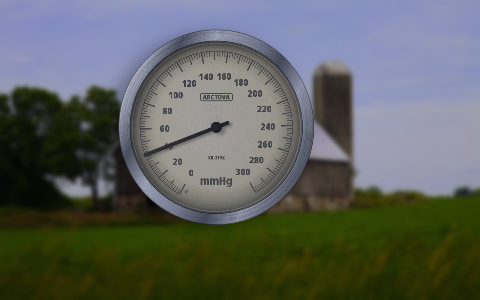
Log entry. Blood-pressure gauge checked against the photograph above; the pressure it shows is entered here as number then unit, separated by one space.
40 mmHg
